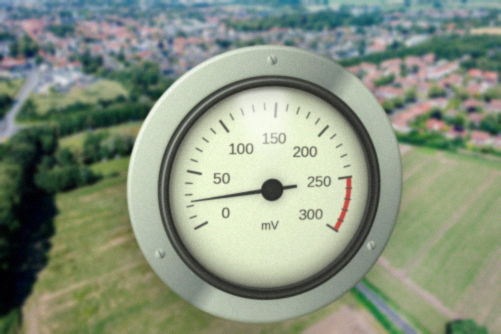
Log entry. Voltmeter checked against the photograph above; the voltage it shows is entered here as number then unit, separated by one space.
25 mV
